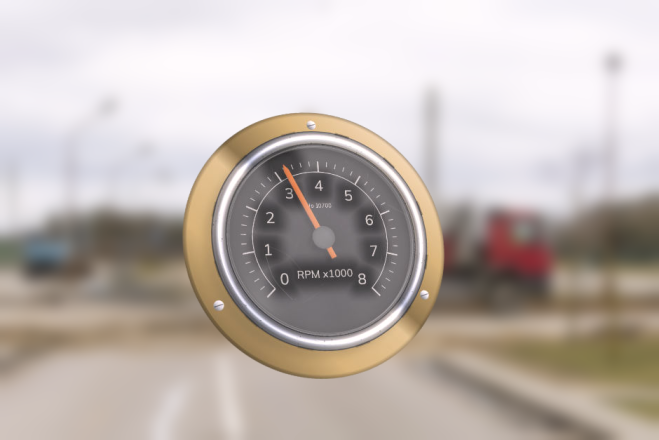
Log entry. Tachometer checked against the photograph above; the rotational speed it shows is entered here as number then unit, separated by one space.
3200 rpm
